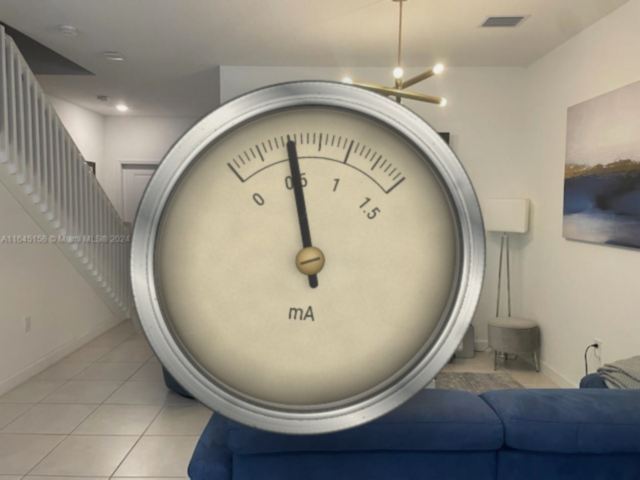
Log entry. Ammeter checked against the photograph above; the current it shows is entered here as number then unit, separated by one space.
0.5 mA
